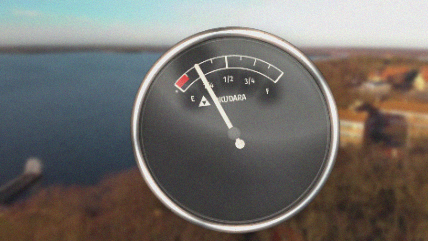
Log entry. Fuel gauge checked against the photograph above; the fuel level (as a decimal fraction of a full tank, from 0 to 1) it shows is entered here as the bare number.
0.25
